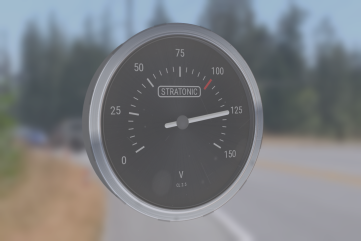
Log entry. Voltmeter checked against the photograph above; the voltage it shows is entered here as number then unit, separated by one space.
125 V
